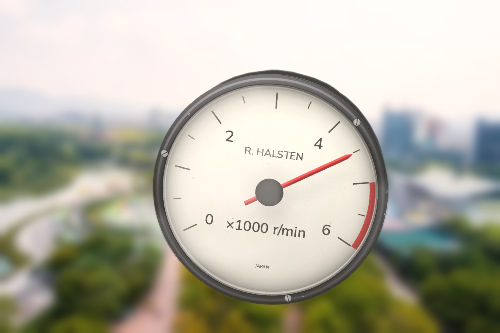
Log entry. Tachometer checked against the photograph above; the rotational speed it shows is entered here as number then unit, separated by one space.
4500 rpm
